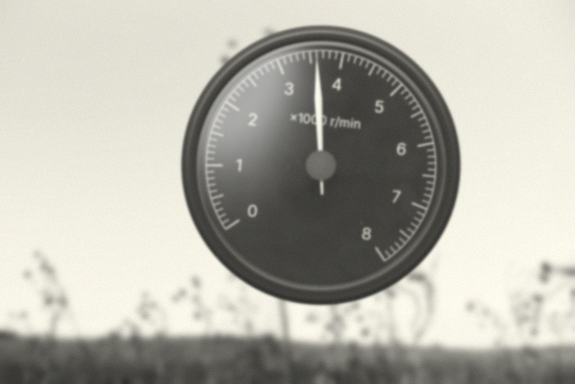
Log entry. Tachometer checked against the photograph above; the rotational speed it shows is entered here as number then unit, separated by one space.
3600 rpm
